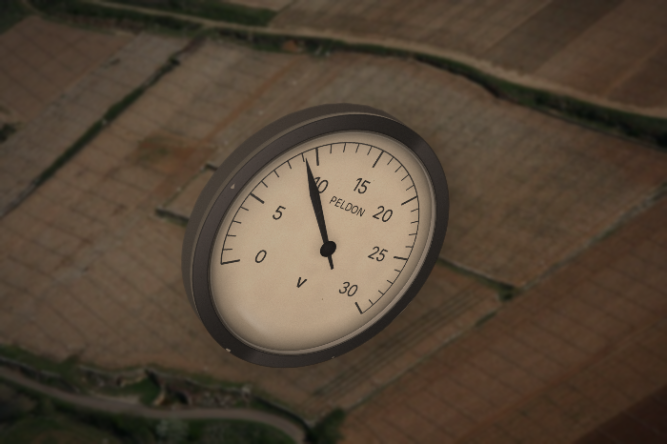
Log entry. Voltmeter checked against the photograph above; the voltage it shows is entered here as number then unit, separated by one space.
9 V
